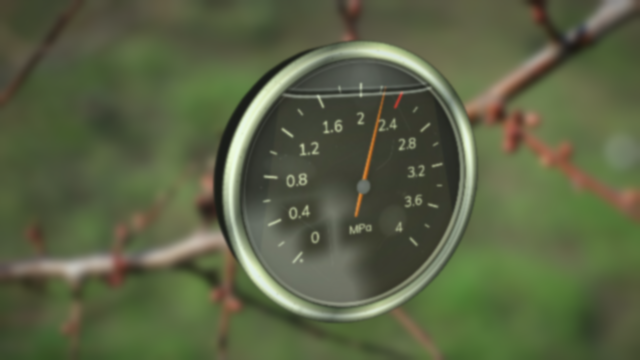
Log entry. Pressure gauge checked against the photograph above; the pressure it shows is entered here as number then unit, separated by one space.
2.2 MPa
